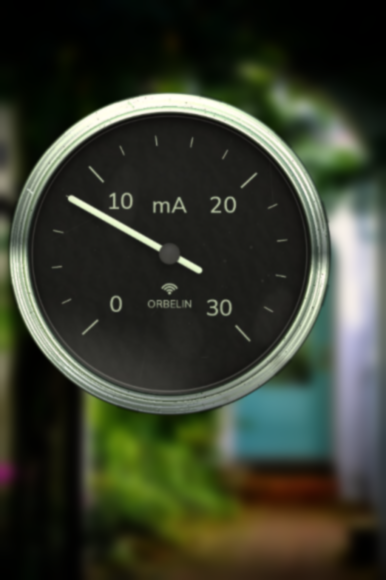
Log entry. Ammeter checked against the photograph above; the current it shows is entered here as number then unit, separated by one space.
8 mA
